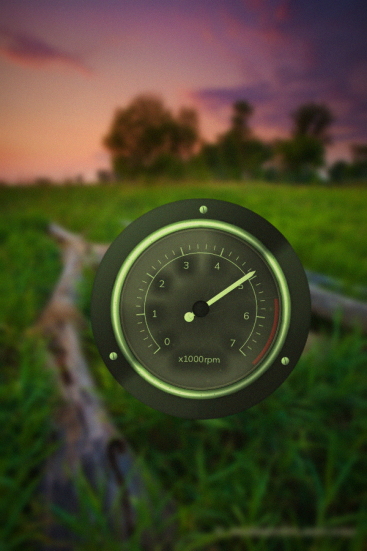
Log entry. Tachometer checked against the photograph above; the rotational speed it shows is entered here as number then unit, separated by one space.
4900 rpm
